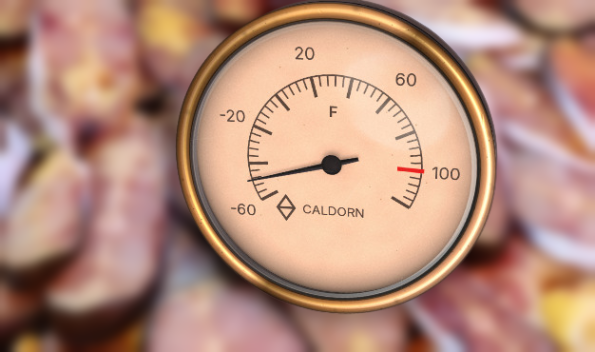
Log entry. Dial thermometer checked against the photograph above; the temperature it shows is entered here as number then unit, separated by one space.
-48 °F
